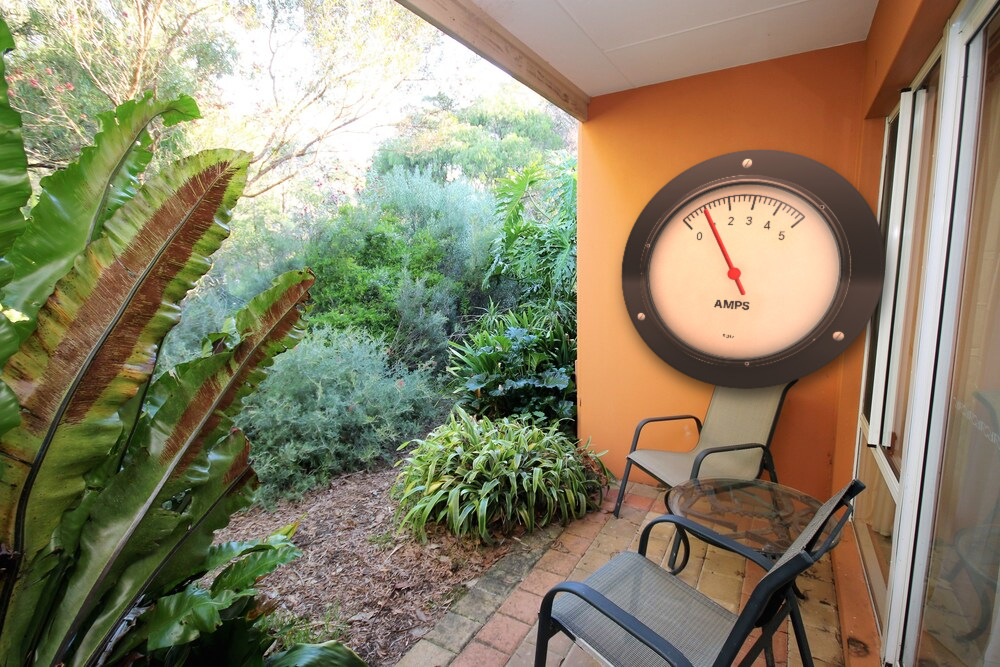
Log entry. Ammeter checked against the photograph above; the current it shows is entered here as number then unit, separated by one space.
1 A
